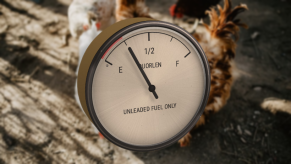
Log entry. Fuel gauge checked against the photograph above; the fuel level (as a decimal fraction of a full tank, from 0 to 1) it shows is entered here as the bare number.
0.25
